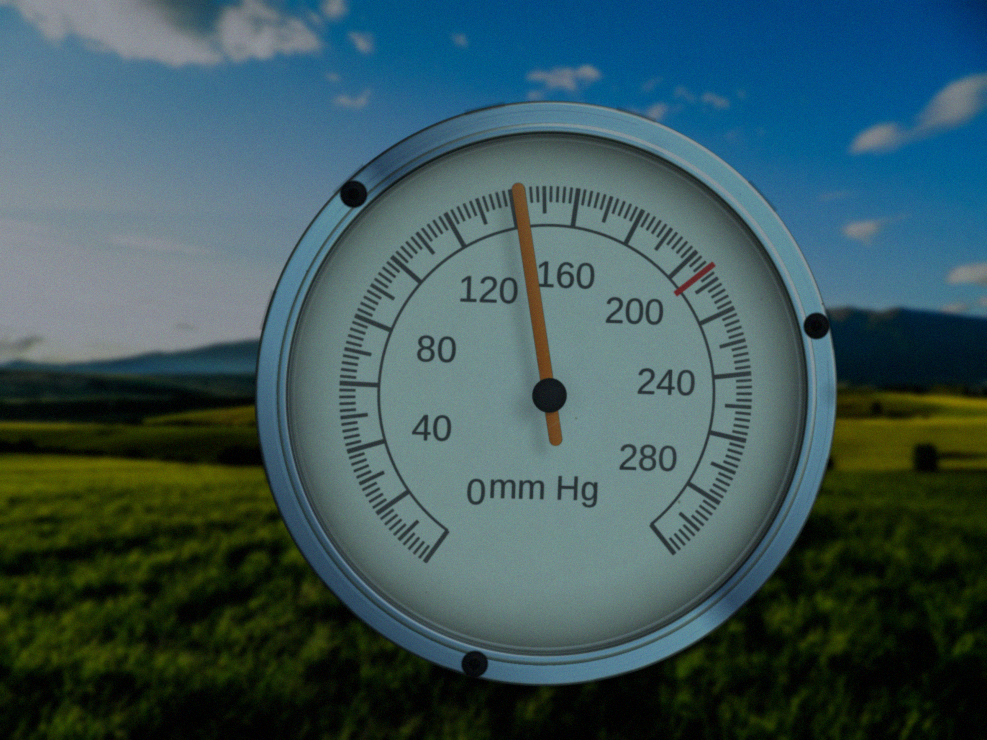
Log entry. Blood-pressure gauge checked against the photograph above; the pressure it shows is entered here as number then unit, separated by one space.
142 mmHg
